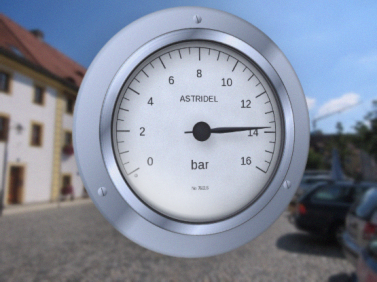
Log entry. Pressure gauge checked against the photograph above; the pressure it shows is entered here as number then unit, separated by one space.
13.75 bar
